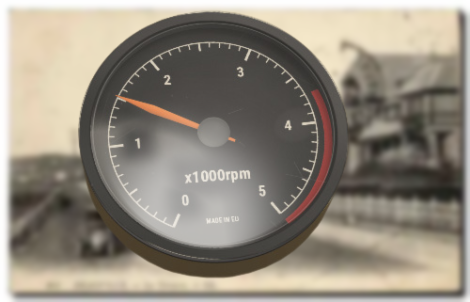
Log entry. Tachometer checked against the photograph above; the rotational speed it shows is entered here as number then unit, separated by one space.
1500 rpm
